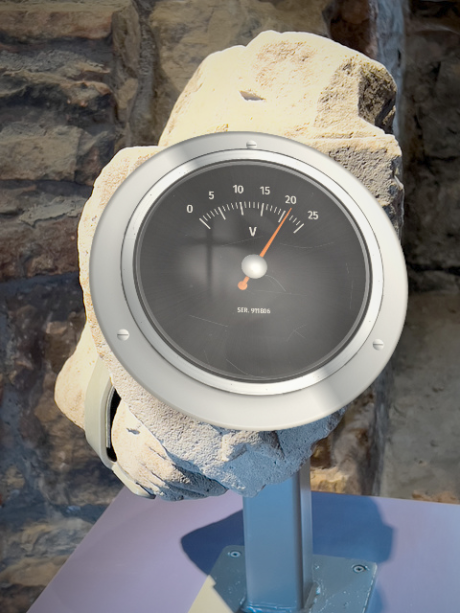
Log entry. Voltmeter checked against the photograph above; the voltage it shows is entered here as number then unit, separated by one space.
21 V
